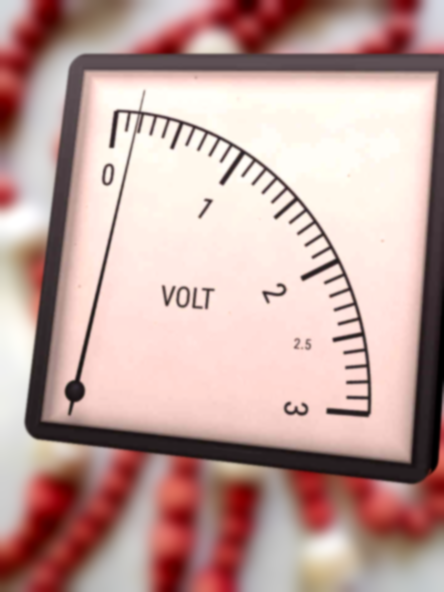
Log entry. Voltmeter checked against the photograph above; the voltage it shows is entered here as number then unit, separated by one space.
0.2 V
